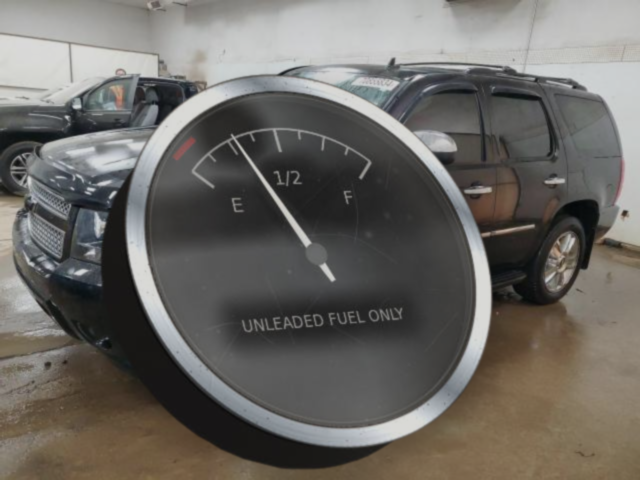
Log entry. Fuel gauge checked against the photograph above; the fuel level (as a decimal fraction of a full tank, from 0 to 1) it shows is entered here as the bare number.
0.25
